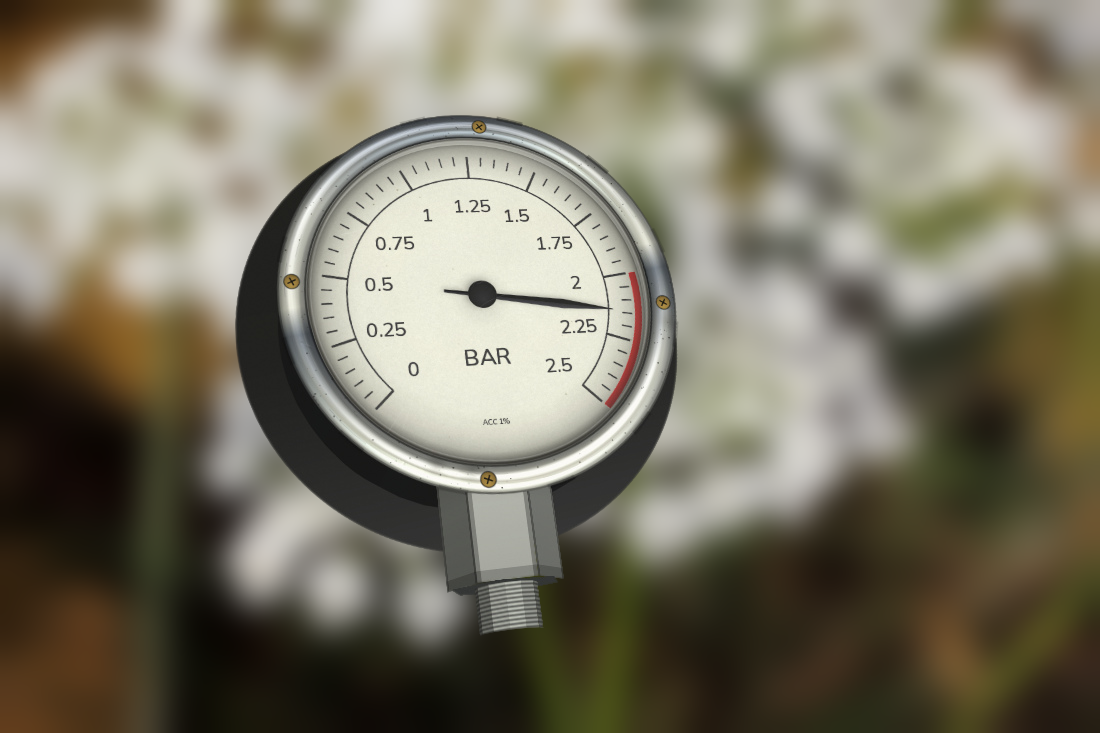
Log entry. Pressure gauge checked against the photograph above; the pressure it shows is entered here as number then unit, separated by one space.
2.15 bar
